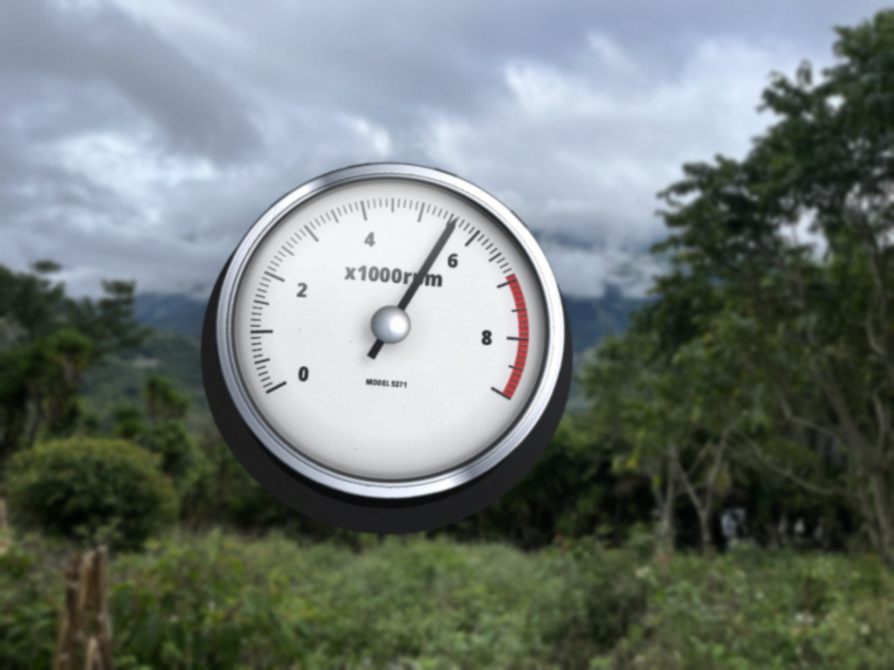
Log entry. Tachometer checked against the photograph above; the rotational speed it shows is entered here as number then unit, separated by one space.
5600 rpm
